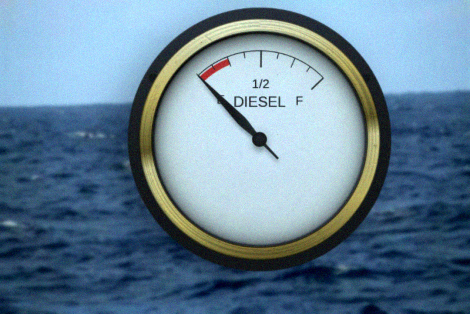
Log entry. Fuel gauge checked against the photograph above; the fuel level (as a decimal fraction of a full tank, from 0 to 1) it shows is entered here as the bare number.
0
